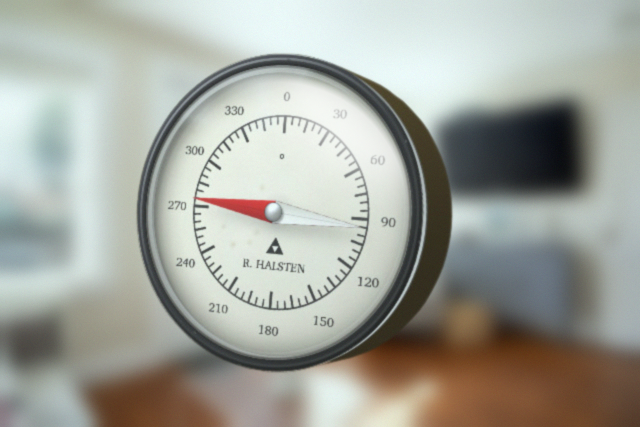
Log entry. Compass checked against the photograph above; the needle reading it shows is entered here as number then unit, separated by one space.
275 °
